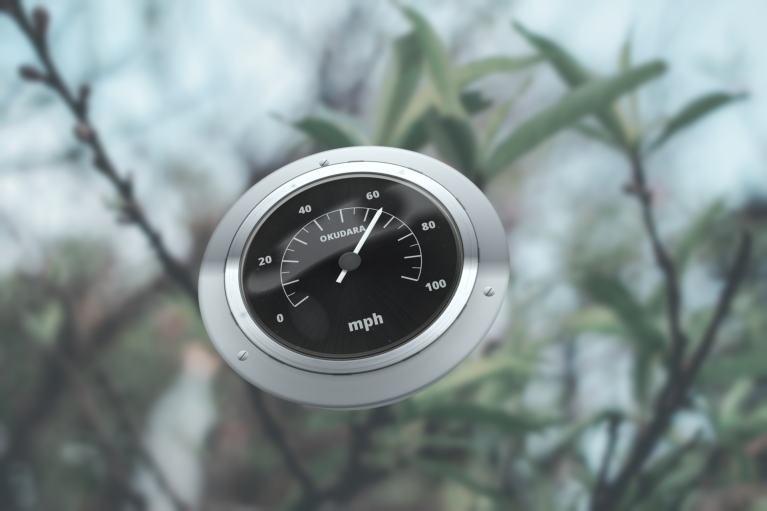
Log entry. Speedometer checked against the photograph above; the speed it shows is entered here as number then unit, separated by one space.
65 mph
